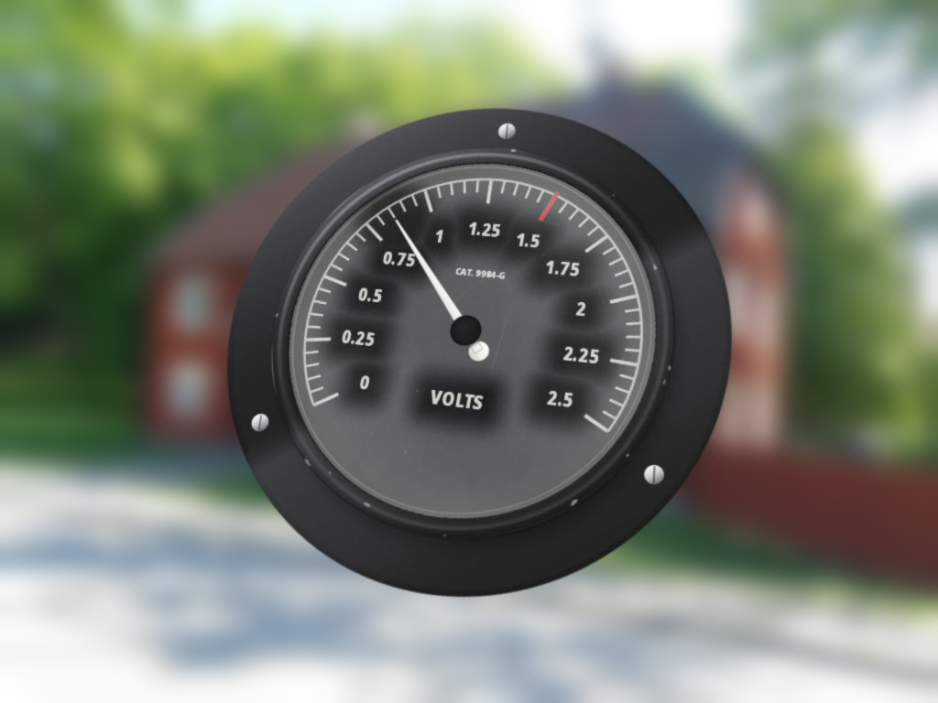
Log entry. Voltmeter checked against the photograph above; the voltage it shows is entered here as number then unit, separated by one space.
0.85 V
